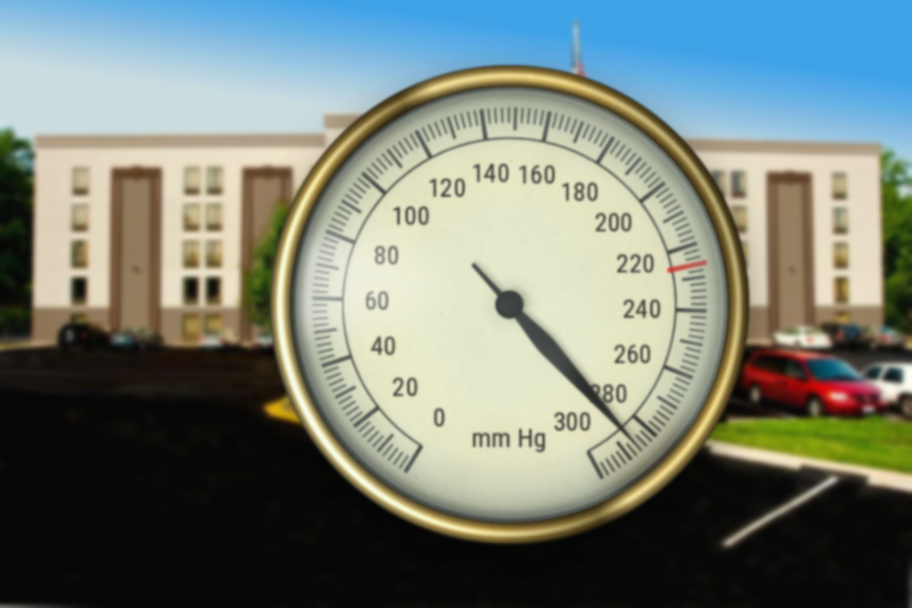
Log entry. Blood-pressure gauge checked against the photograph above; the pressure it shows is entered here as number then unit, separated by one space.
286 mmHg
